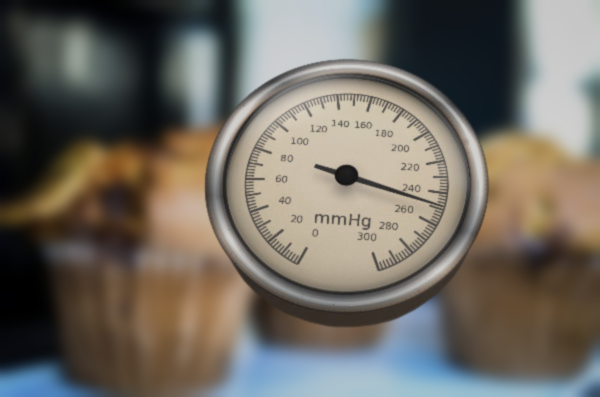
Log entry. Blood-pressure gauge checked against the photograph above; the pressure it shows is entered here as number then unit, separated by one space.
250 mmHg
